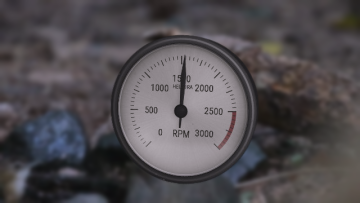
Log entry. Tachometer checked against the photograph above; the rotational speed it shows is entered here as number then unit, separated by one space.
1550 rpm
